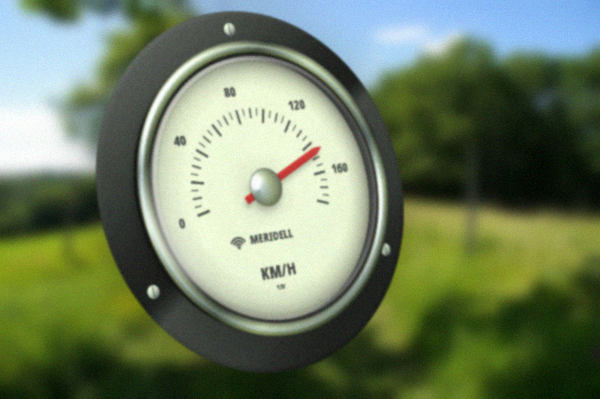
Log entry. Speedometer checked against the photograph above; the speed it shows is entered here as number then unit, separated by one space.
145 km/h
